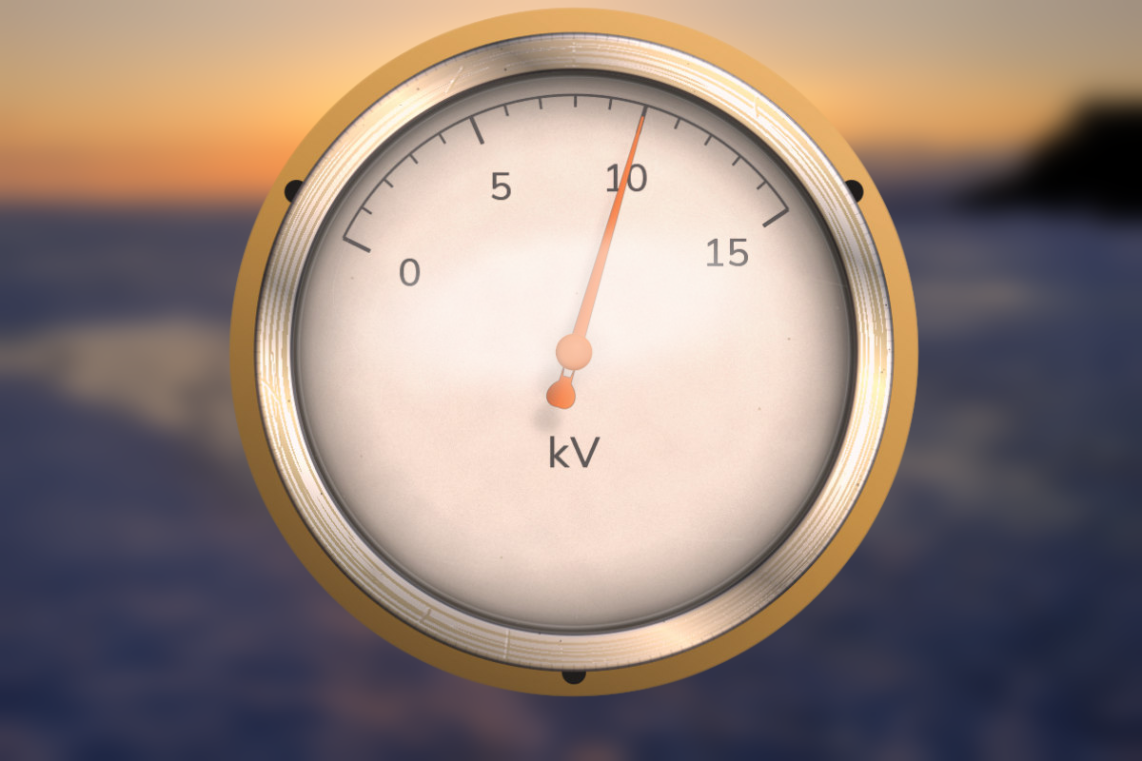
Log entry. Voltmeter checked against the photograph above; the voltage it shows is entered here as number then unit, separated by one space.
10 kV
